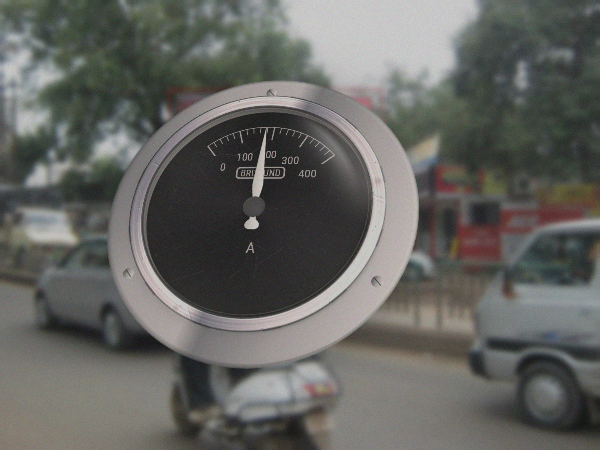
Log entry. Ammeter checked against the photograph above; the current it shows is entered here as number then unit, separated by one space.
180 A
